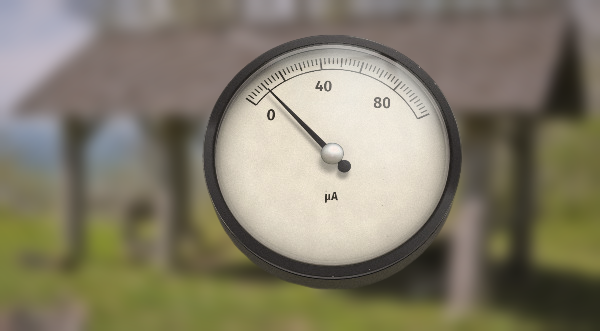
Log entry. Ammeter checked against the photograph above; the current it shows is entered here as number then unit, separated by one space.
10 µA
